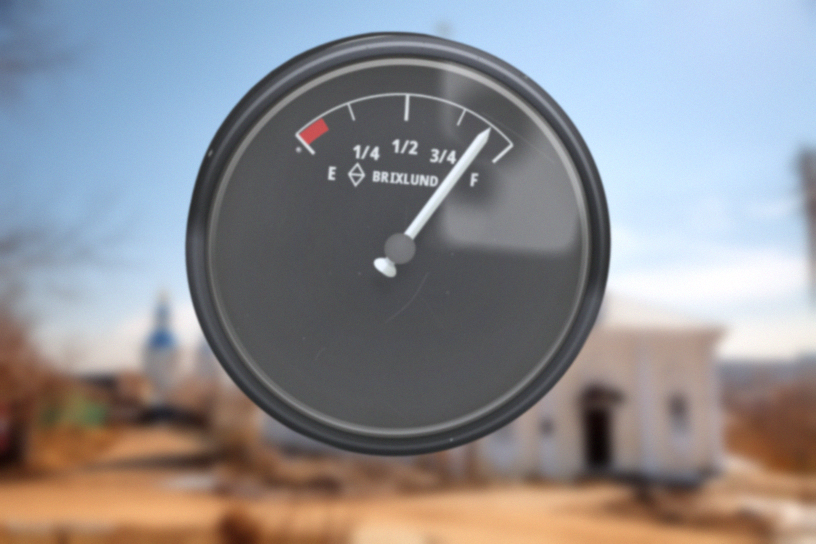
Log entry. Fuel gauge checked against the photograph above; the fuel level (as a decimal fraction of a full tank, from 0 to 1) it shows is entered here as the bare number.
0.875
